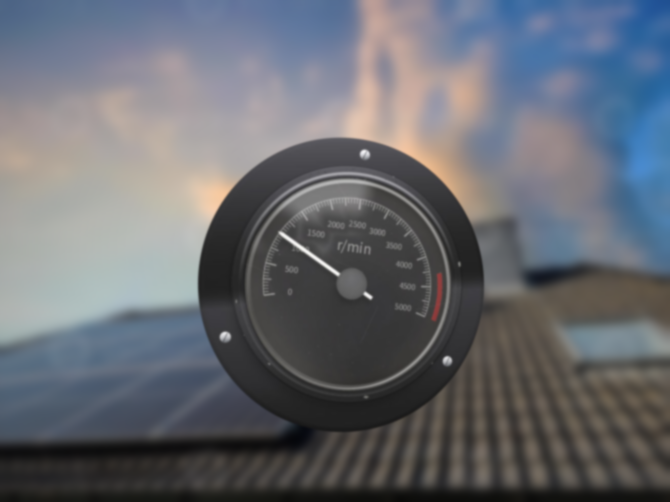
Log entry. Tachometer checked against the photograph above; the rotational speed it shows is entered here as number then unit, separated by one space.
1000 rpm
